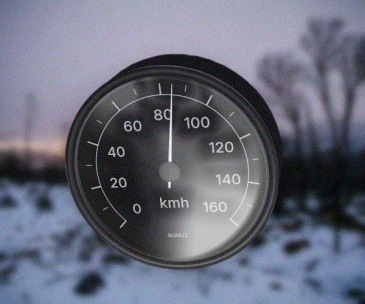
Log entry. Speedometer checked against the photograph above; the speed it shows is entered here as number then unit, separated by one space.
85 km/h
